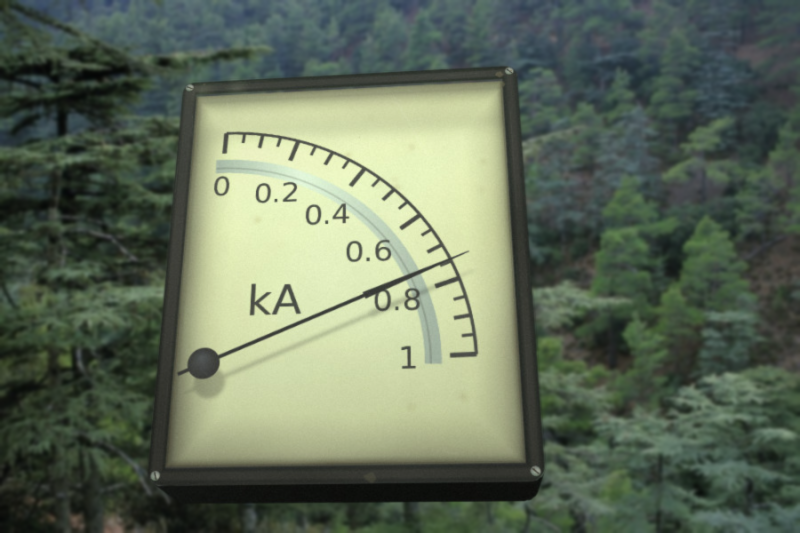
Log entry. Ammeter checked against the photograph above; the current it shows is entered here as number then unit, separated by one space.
0.75 kA
